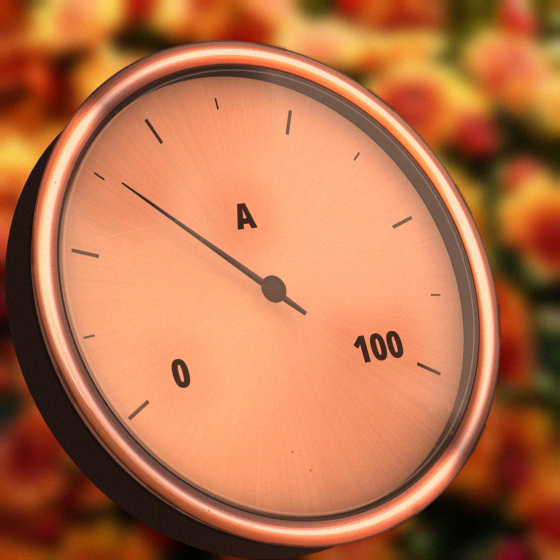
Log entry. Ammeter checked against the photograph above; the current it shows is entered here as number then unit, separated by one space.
30 A
